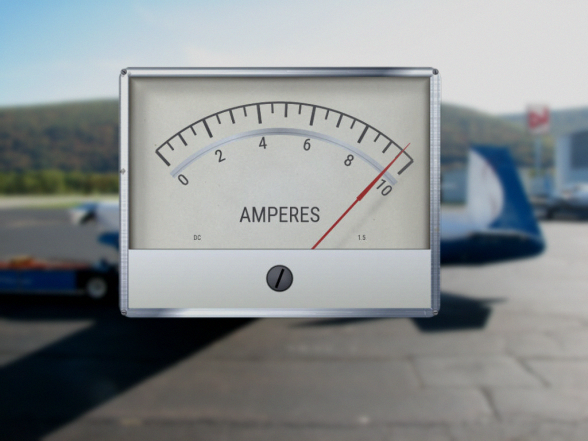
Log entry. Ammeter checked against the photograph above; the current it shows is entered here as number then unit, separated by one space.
9.5 A
